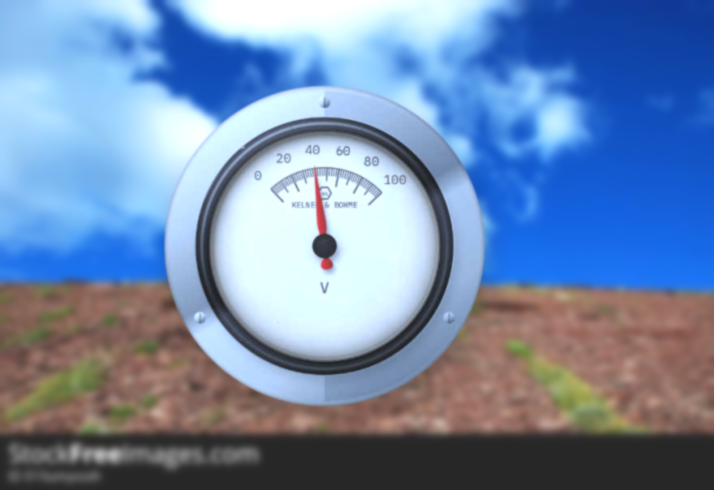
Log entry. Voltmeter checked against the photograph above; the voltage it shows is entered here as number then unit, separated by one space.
40 V
